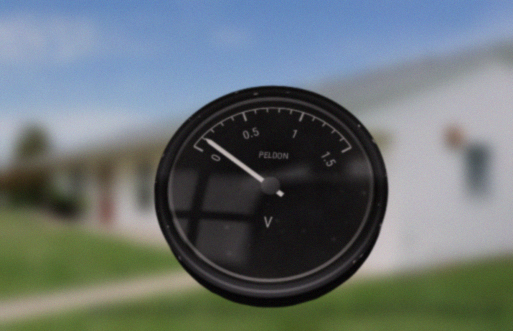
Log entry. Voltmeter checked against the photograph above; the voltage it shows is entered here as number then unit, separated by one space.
0.1 V
